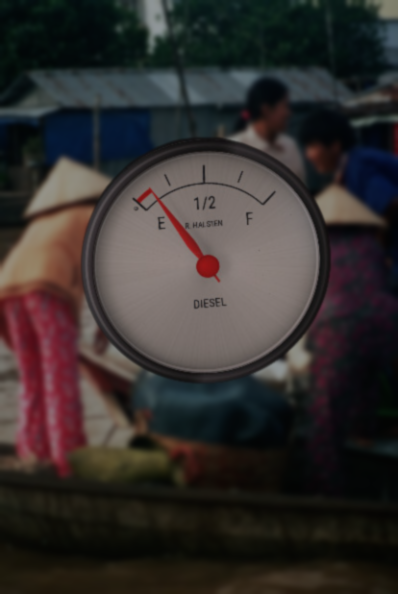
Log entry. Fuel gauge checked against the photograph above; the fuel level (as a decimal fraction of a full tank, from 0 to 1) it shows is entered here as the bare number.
0.125
